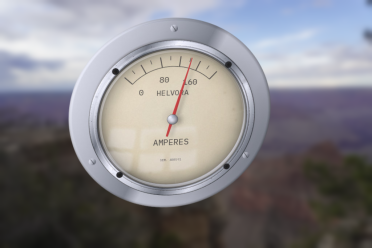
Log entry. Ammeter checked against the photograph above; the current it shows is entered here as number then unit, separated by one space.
140 A
